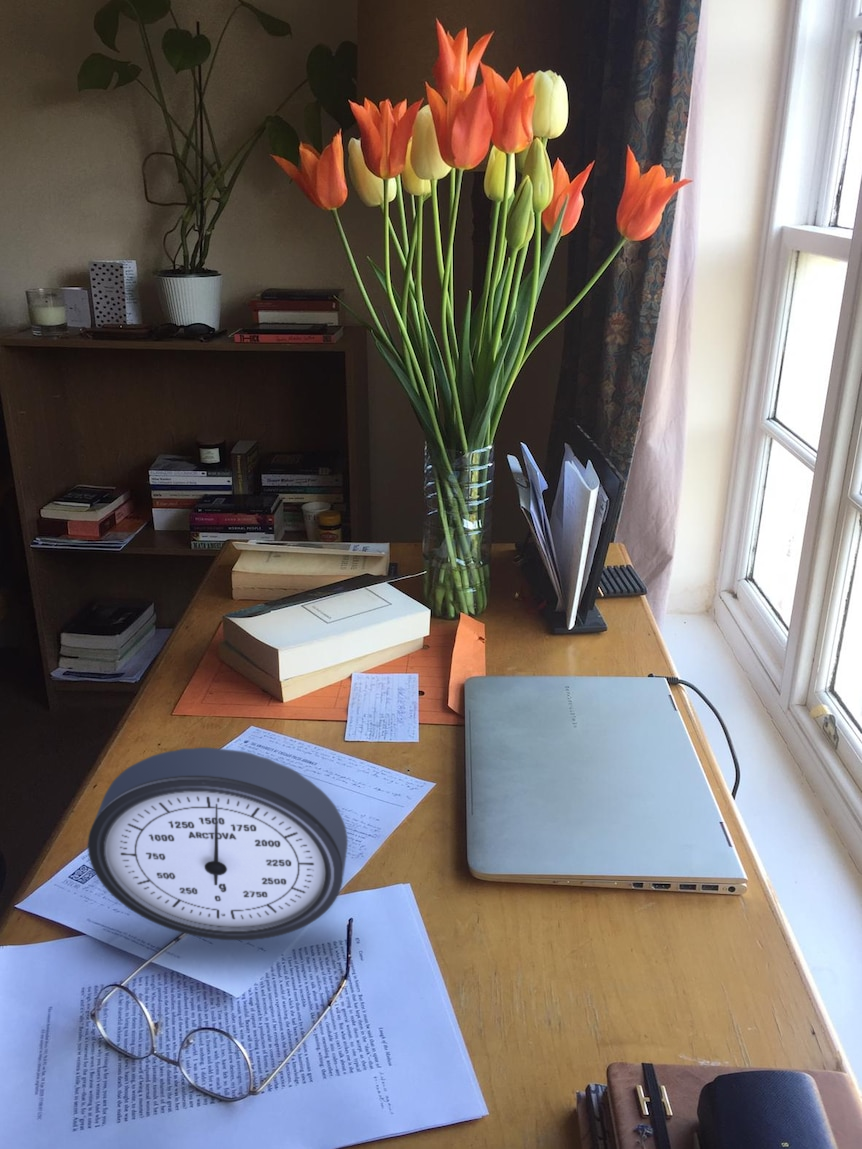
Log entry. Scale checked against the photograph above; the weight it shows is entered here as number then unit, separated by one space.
1550 g
